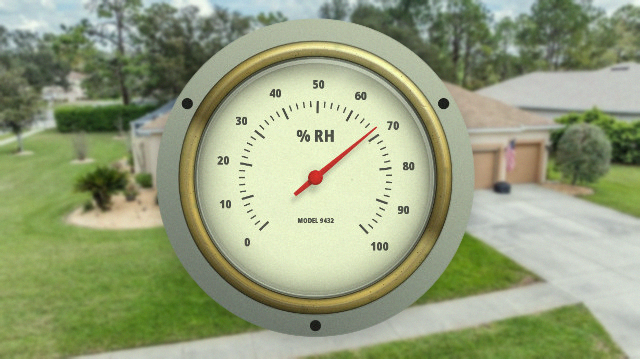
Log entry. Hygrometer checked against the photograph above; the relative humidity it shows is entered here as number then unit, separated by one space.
68 %
